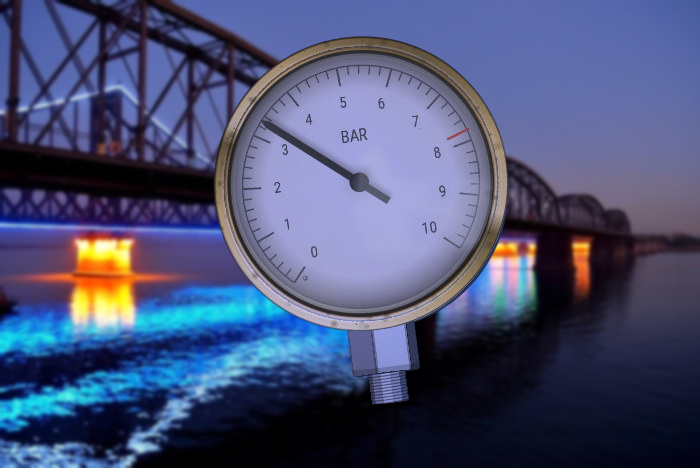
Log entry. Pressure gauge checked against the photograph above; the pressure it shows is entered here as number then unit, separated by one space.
3.3 bar
